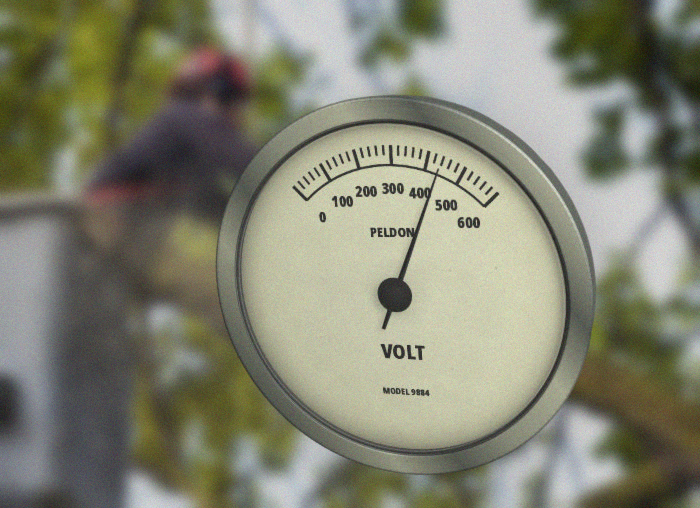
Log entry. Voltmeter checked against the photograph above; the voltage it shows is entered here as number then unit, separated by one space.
440 V
